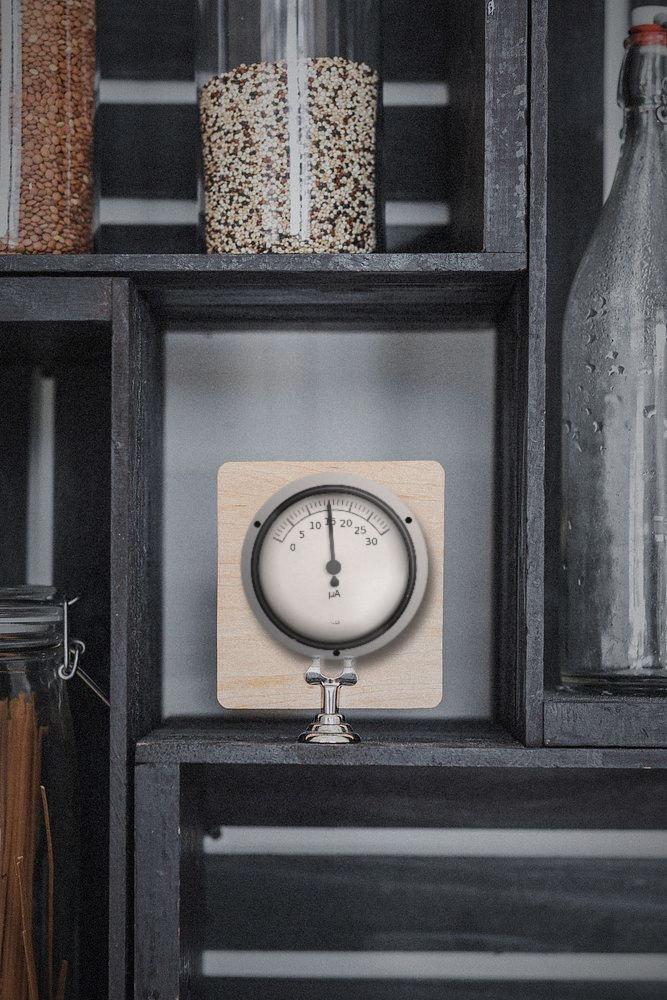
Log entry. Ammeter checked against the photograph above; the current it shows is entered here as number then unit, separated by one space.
15 µA
